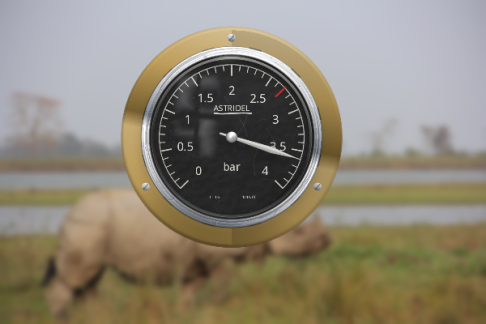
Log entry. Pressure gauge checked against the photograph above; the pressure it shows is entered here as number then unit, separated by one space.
3.6 bar
